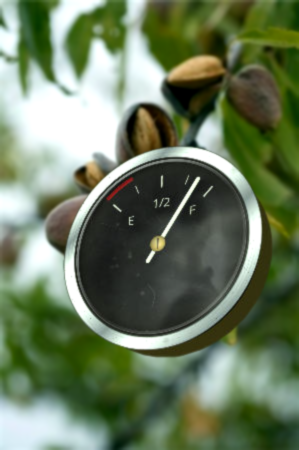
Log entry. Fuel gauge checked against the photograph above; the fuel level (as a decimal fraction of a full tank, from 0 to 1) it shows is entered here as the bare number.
0.875
